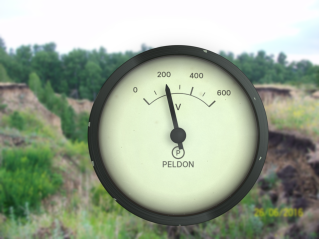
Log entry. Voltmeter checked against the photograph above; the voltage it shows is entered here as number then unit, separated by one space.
200 V
